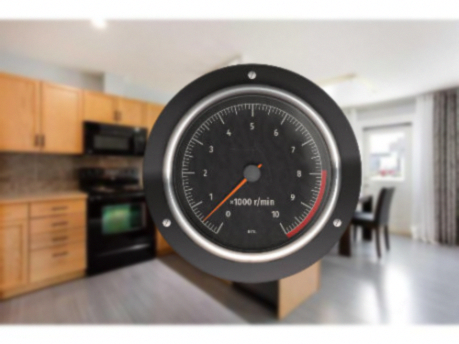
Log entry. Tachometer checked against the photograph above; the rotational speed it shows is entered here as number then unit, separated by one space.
500 rpm
